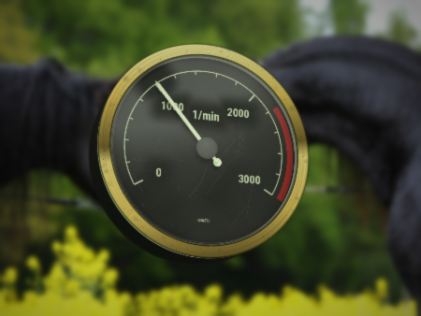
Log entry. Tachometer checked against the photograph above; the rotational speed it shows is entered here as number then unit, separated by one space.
1000 rpm
